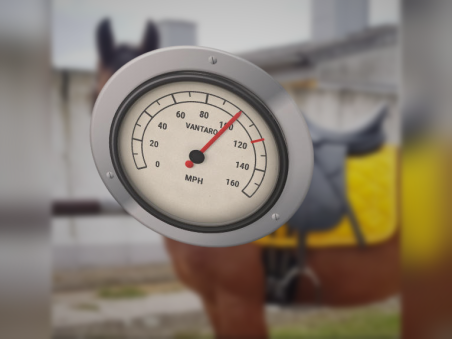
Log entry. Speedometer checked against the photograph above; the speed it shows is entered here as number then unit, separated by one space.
100 mph
